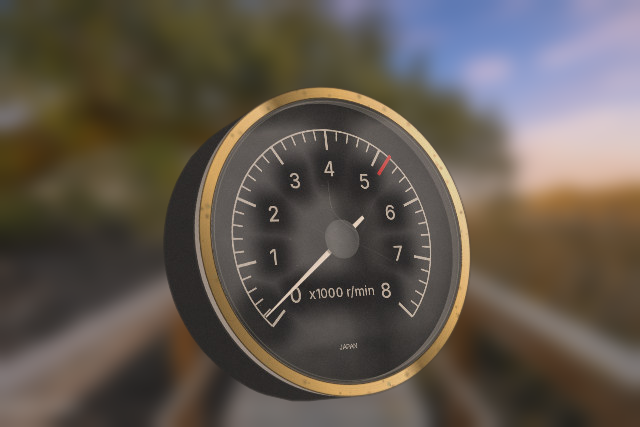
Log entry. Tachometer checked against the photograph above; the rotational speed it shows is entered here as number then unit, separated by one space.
200 rpm
